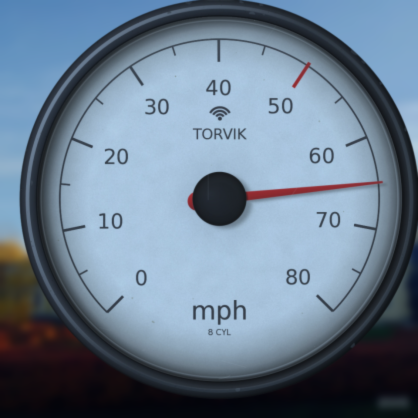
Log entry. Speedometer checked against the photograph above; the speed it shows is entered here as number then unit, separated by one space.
65 mph
